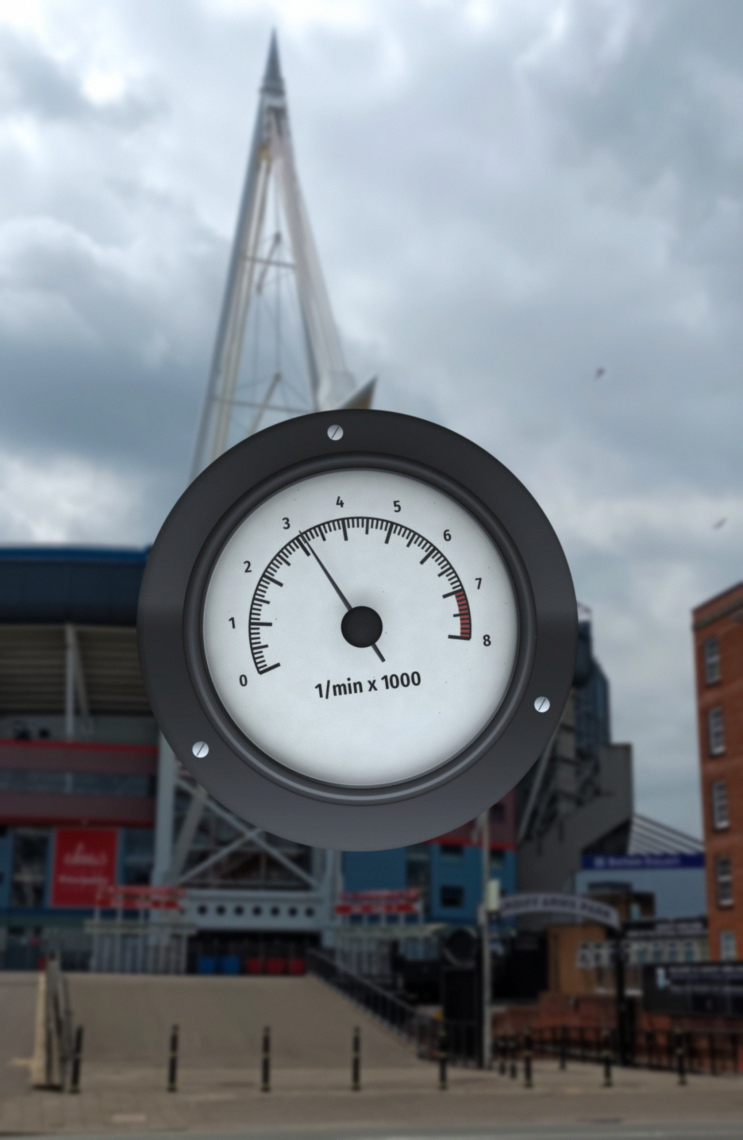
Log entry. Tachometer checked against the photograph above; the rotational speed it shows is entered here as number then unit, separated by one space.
3100 rpm
